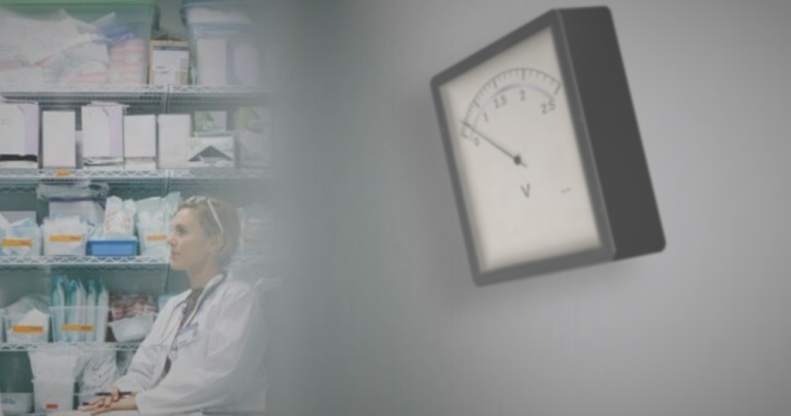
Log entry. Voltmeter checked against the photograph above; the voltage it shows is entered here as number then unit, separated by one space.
0.5 V
